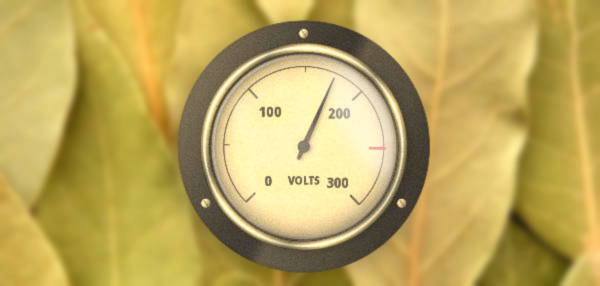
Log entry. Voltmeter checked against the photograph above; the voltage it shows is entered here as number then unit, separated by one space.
175 V
